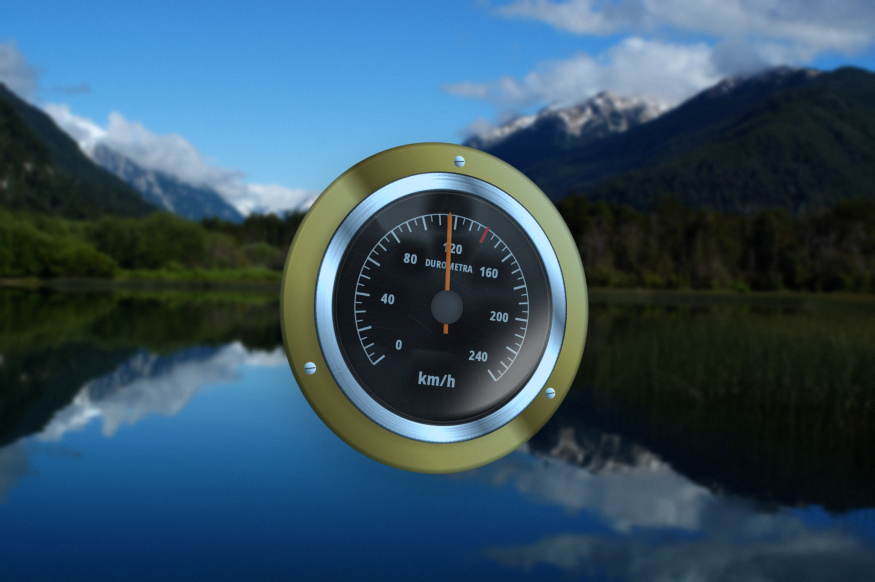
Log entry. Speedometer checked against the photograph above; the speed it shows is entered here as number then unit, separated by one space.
115 km/h
